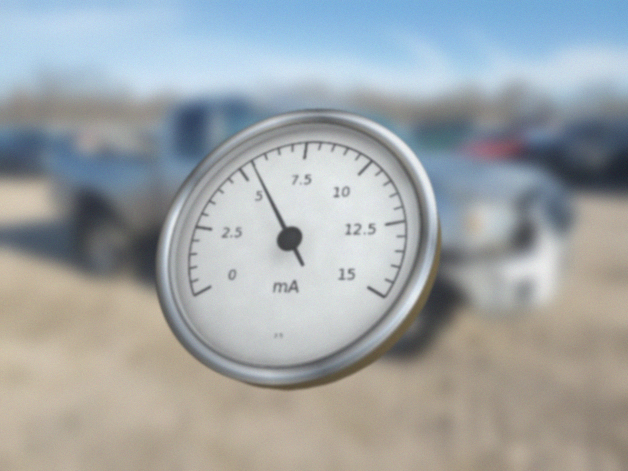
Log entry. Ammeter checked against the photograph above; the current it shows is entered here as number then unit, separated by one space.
5.5 mA
